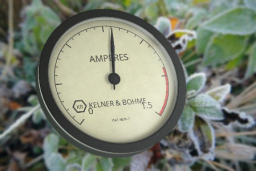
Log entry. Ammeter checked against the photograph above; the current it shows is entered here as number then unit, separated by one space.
0.8 A
